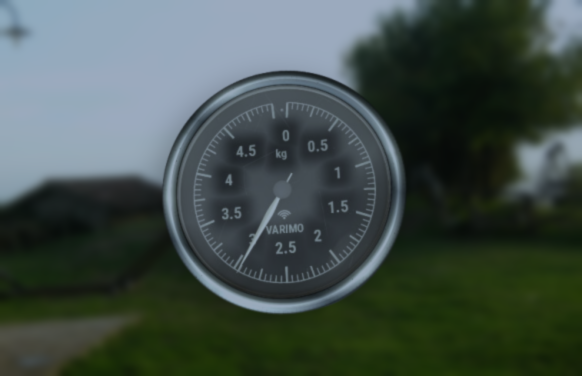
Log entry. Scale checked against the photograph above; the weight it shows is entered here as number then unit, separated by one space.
2.95 kg
